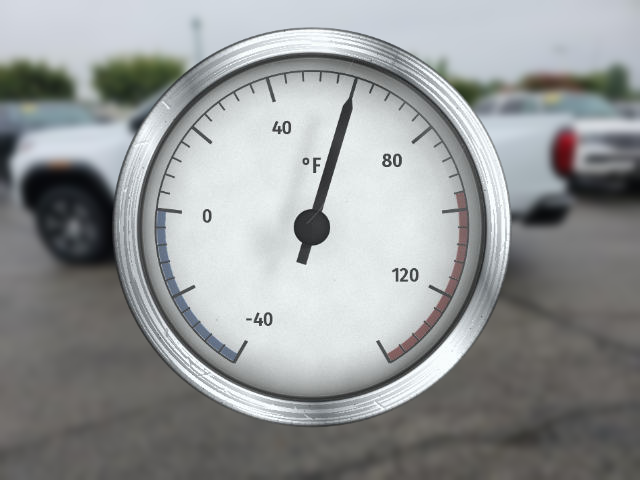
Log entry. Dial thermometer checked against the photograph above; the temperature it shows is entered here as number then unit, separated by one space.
60 °F
